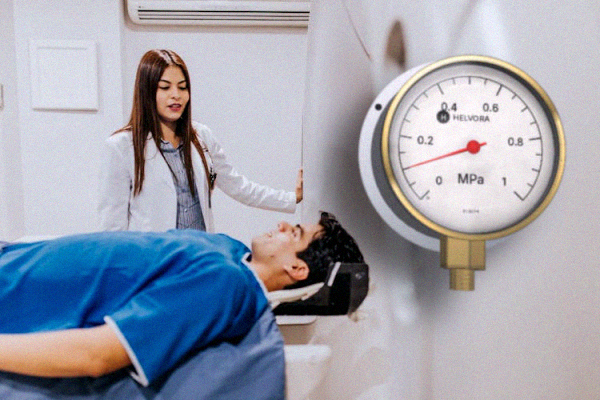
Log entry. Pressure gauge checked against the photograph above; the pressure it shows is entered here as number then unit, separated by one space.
0.1 MPa
